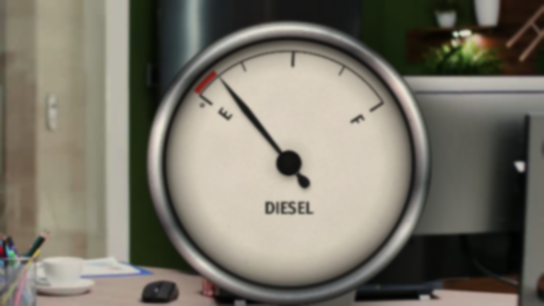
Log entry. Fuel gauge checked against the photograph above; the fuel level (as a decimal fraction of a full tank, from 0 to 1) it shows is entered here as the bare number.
0.125
